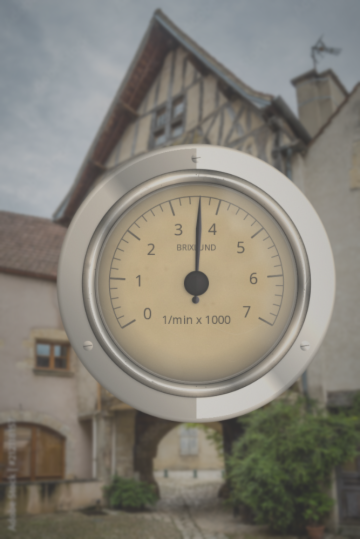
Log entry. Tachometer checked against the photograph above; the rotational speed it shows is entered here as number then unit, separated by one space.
3600 rpm
